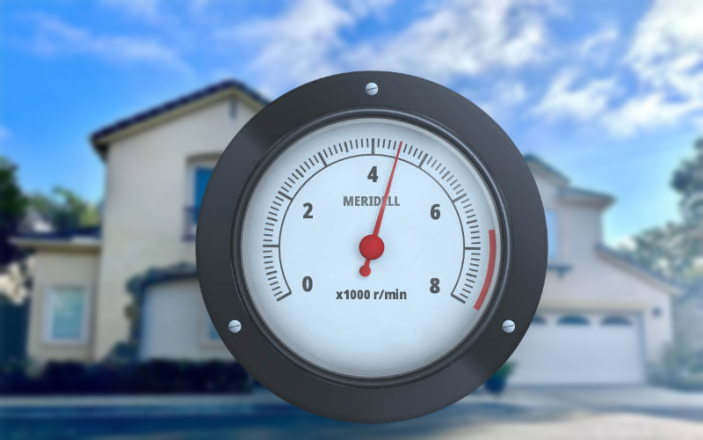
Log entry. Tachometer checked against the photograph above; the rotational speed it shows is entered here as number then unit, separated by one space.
4500 rpm
